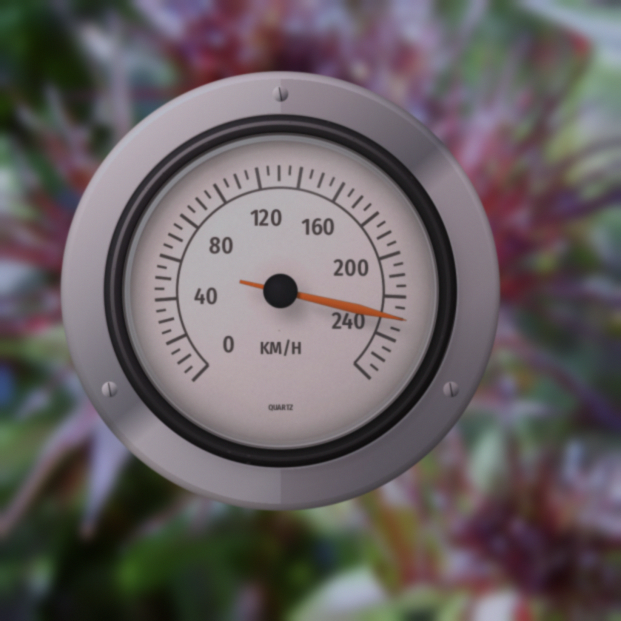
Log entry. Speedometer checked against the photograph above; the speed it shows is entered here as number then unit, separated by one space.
230 km/h
